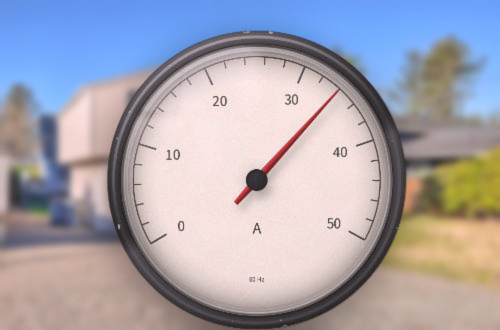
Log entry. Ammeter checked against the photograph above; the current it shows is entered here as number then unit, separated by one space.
34 A
